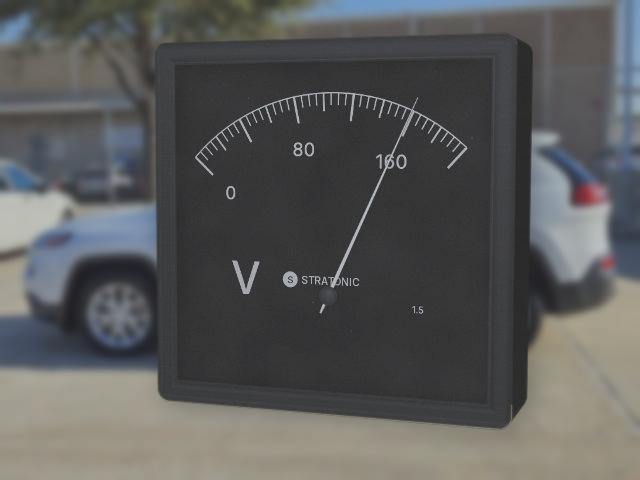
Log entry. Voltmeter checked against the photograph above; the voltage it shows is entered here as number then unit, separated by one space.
160 V
